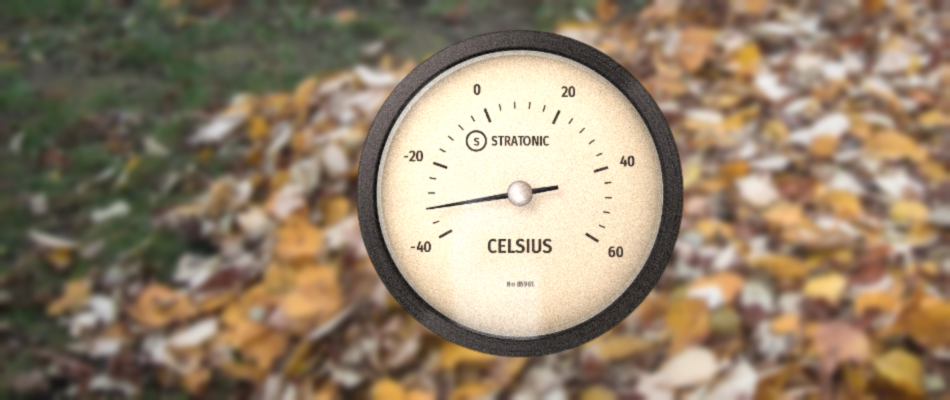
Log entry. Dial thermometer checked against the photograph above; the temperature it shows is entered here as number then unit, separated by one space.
-32 °C
